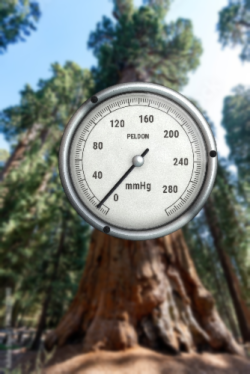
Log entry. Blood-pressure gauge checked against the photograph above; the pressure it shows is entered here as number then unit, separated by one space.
10 mmHg
